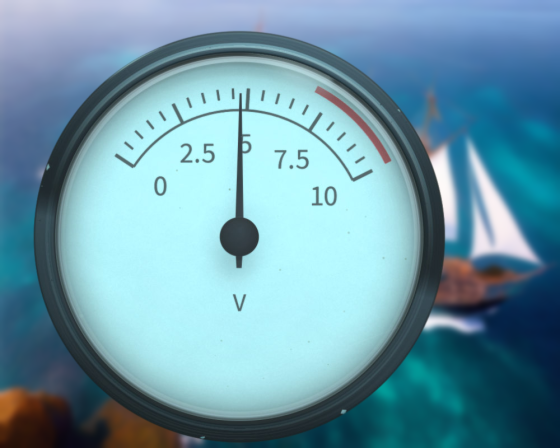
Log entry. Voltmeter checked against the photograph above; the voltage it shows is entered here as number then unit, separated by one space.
4.75 V
